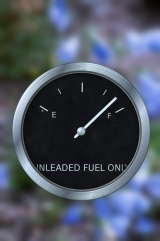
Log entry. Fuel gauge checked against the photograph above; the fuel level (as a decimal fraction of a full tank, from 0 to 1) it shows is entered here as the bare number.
0.875
